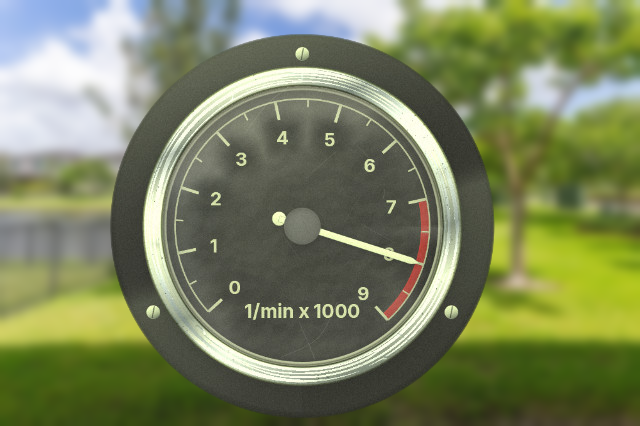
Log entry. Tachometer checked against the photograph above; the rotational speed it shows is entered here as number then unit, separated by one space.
8000 rpm
